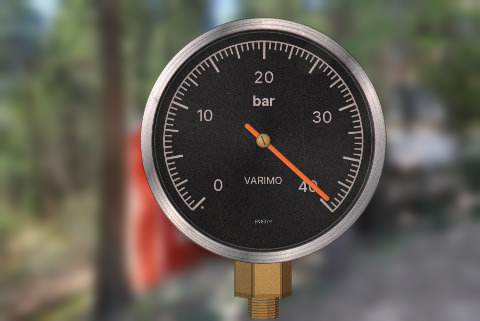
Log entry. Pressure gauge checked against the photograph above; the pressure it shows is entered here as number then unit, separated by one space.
39.5 bar
